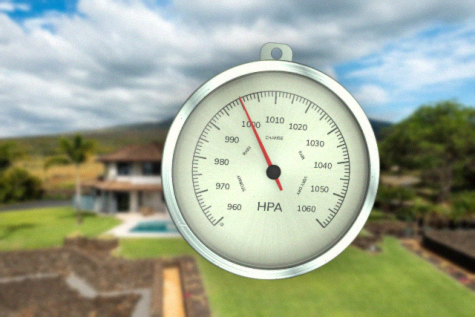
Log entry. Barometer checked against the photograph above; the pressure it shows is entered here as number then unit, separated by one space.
1000 hPa
